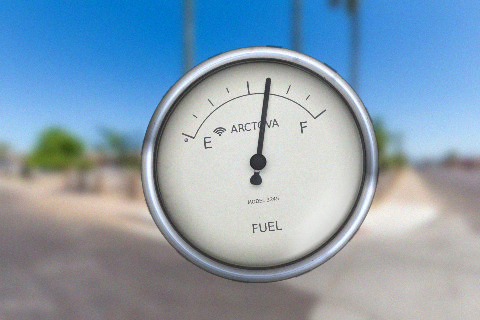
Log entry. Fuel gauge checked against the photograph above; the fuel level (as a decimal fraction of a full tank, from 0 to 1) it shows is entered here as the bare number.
0.625
